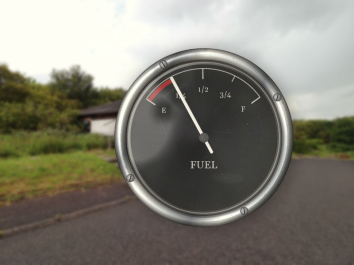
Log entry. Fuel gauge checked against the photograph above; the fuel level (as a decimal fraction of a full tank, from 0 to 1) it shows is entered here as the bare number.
0.25
